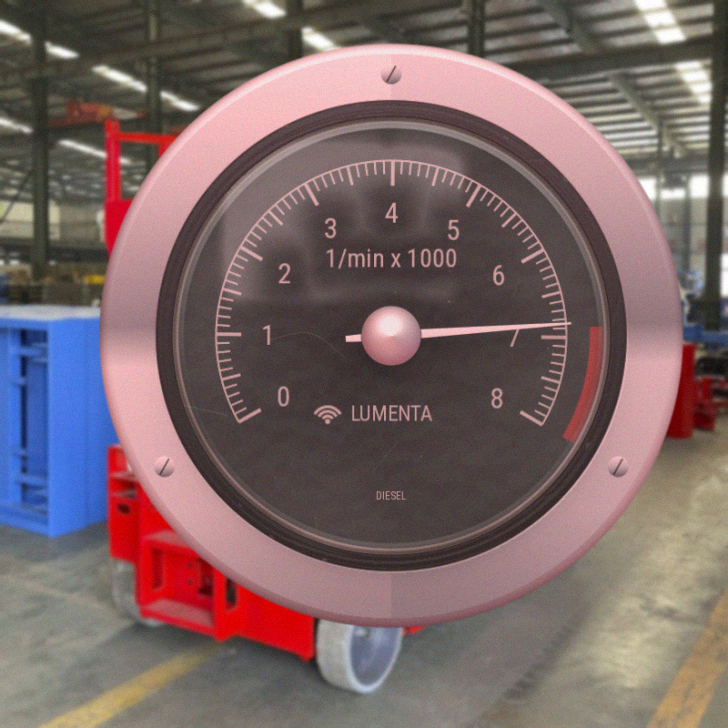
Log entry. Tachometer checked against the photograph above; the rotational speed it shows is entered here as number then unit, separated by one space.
6850 rpm
